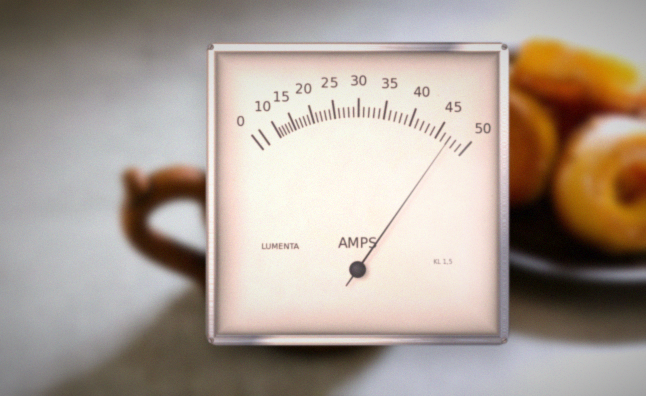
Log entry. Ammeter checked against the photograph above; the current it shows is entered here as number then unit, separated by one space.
47 A
